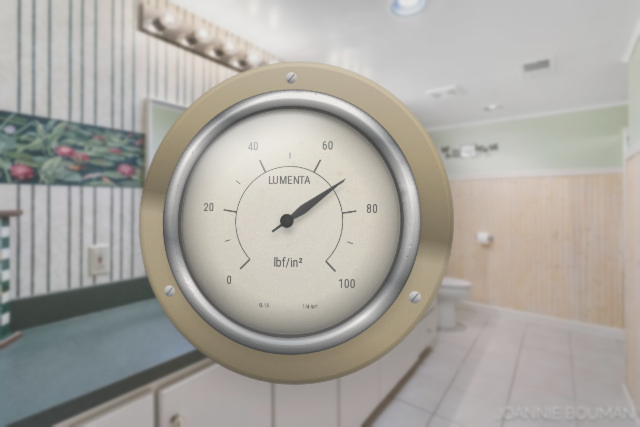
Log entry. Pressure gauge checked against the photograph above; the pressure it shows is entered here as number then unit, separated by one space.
70 psi
